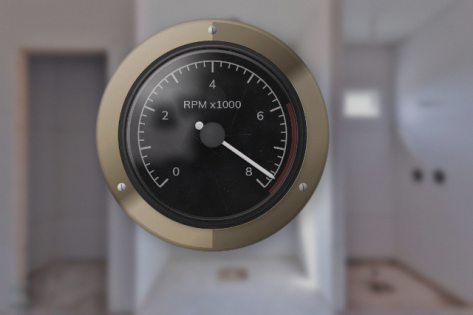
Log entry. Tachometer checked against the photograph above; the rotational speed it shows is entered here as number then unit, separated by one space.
7700 rpm
